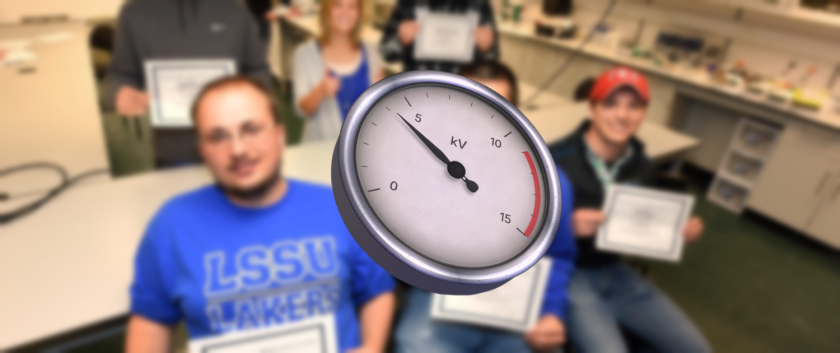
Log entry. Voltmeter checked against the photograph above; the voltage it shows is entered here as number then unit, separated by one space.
4 kV
